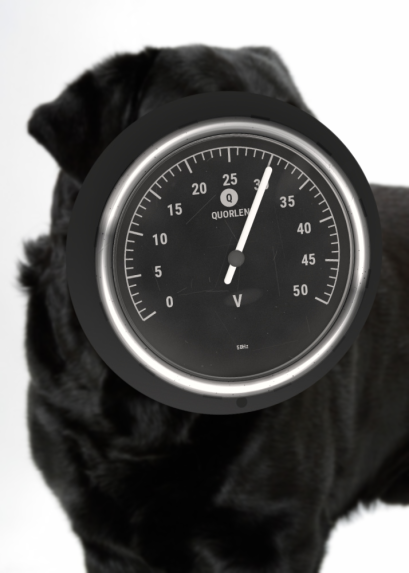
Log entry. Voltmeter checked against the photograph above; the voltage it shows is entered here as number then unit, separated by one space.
30 V
